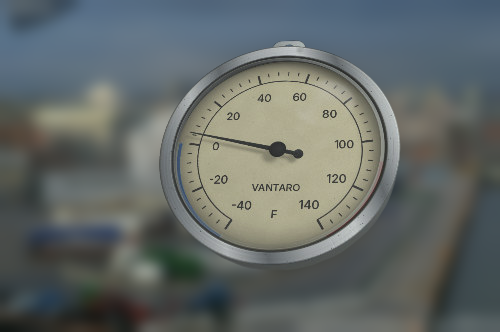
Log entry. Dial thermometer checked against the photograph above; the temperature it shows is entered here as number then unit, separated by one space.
4 °F
